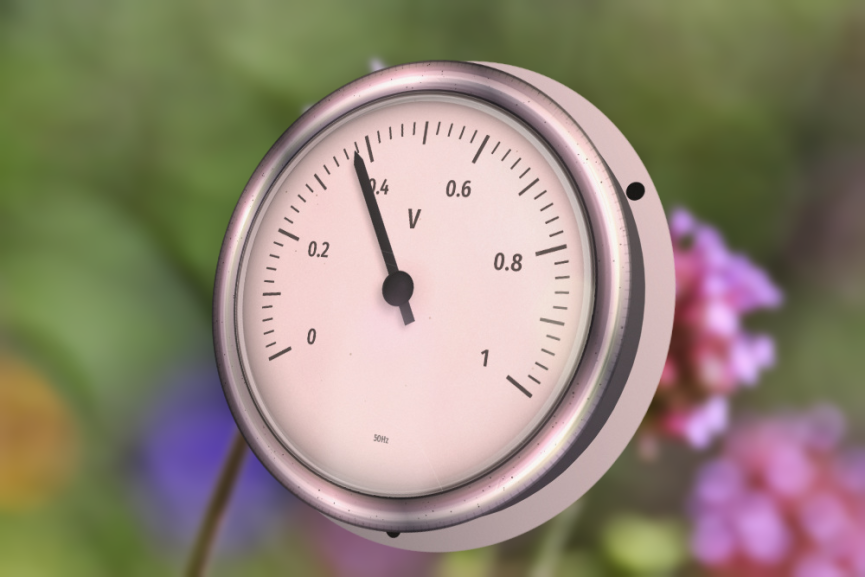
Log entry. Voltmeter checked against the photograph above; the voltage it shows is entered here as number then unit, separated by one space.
0.38 V
